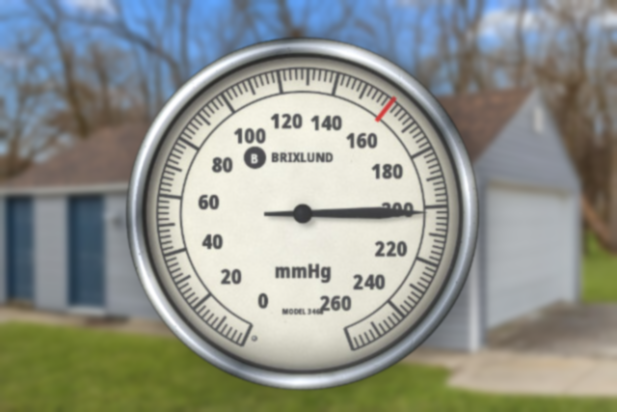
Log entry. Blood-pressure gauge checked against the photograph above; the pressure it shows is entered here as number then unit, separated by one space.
202 mmHg
